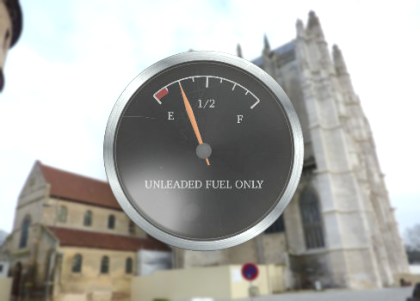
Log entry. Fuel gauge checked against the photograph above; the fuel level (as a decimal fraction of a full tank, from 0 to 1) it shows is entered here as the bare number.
0.25
